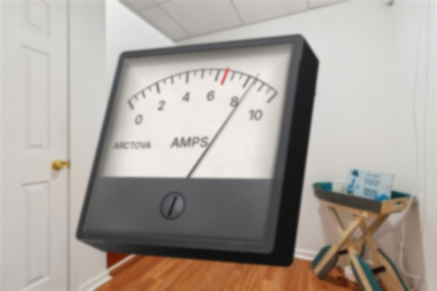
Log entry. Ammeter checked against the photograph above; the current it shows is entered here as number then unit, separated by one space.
8.5 A
